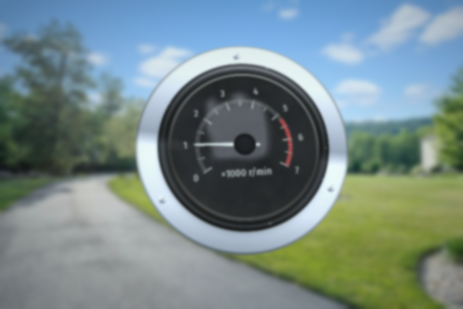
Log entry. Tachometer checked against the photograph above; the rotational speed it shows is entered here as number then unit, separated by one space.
1000 rpm
